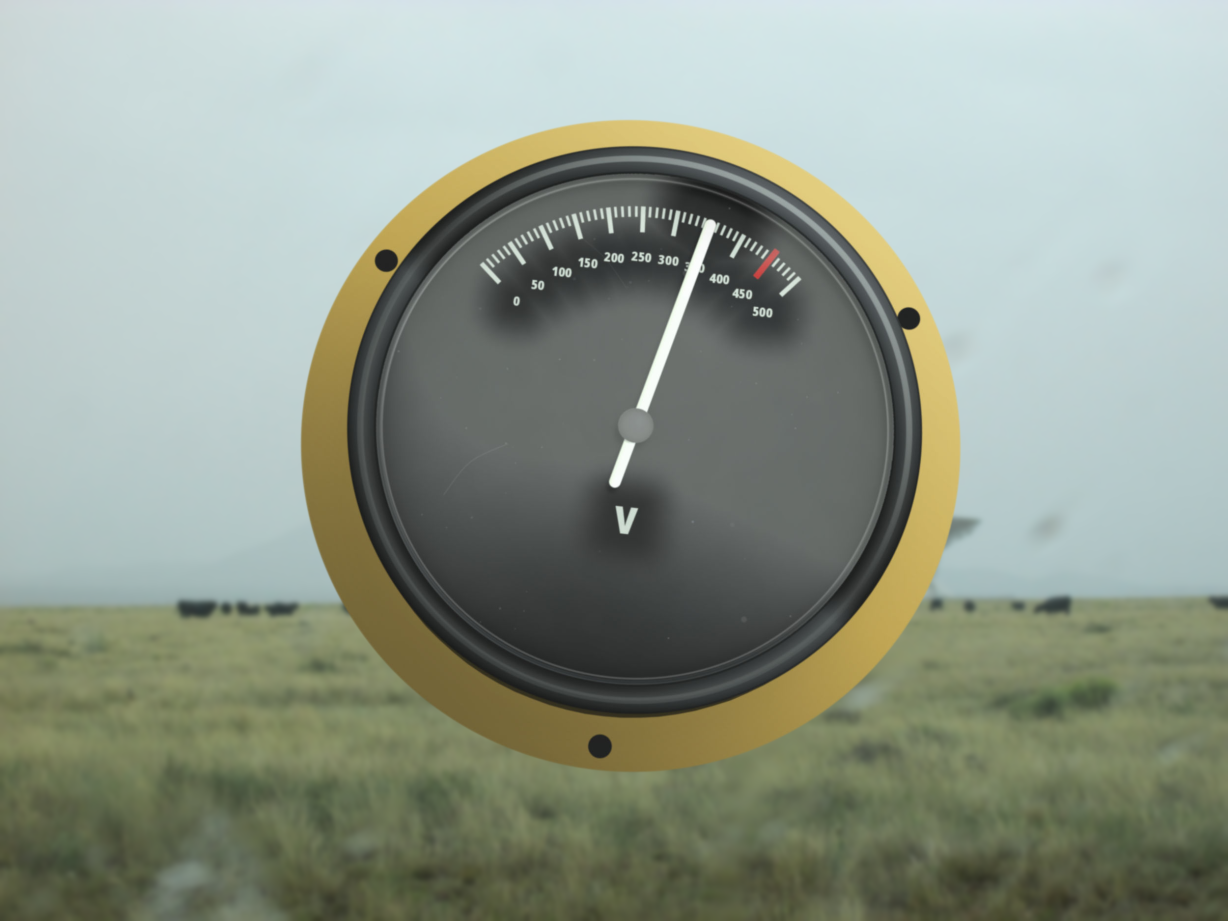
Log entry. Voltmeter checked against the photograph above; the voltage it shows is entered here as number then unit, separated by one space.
350 V
